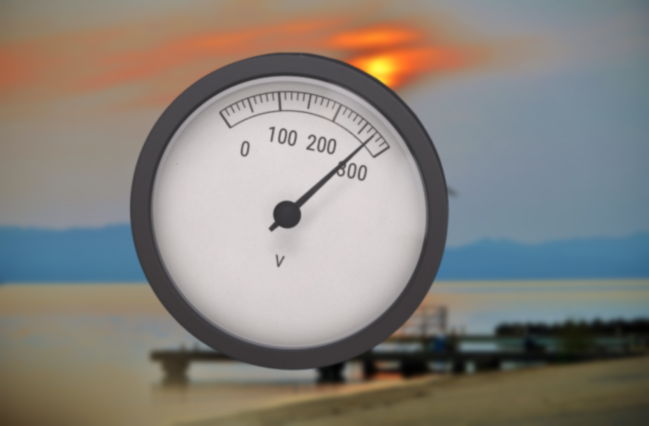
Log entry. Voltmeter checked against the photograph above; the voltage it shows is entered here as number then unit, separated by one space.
270 V
